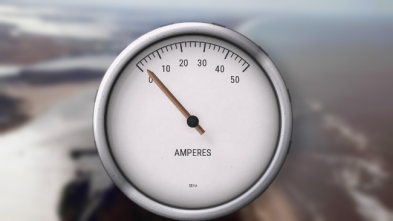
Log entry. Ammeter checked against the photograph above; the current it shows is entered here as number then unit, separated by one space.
2 A
